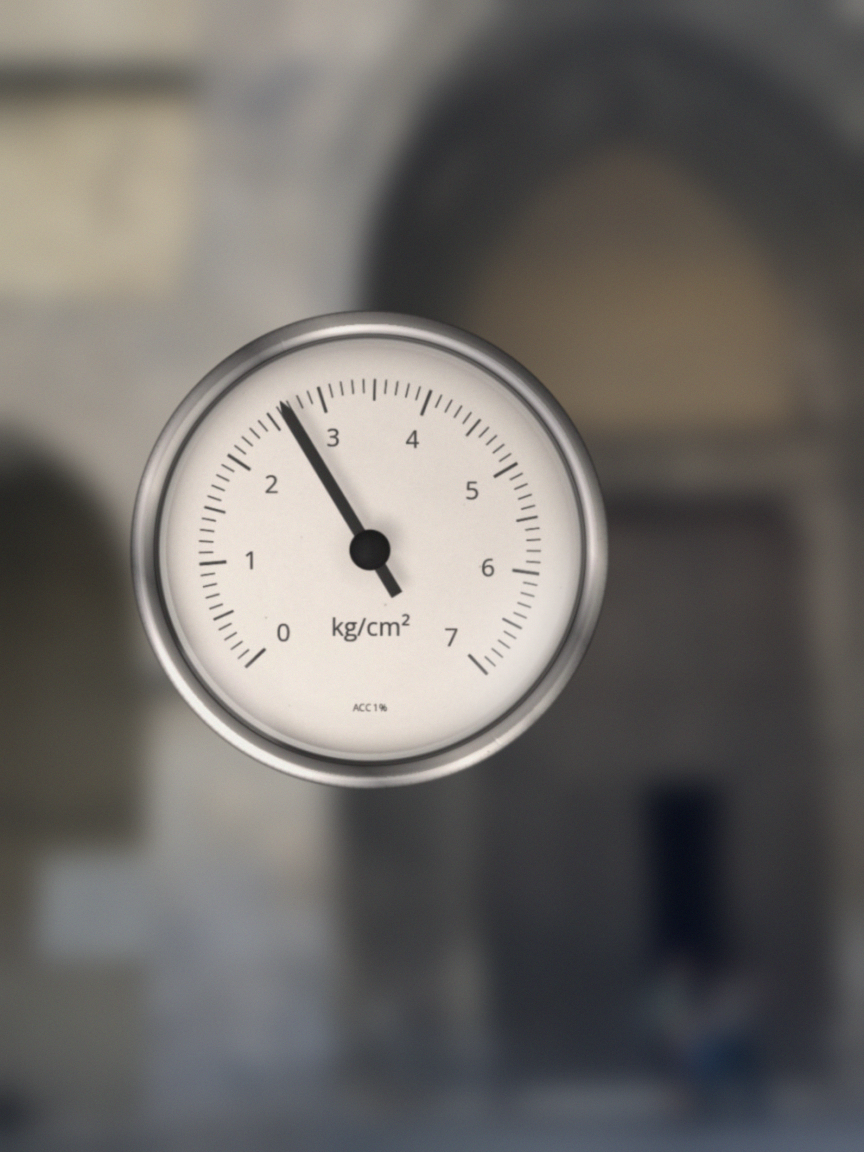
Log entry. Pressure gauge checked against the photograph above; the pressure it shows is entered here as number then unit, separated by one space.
2.65 kg/cm²
